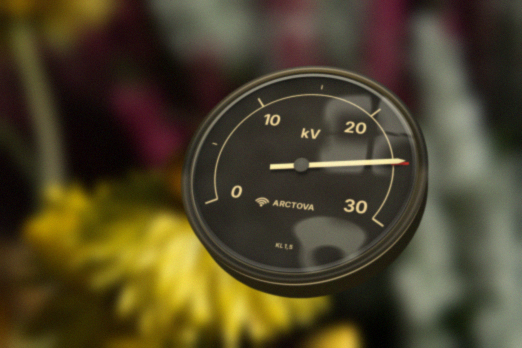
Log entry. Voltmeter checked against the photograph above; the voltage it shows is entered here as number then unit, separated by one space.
25 kV
